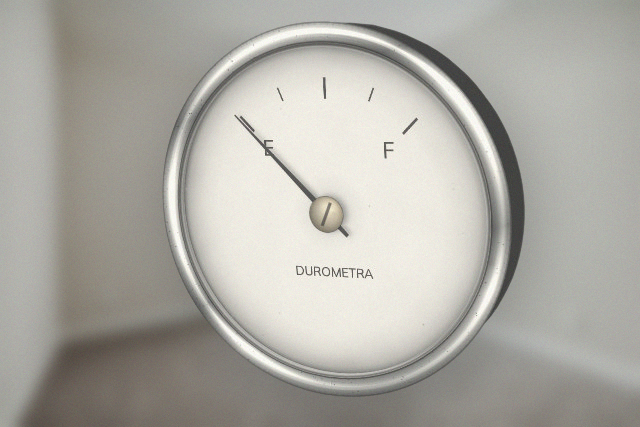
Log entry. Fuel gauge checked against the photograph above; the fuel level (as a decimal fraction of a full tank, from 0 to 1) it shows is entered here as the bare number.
0
